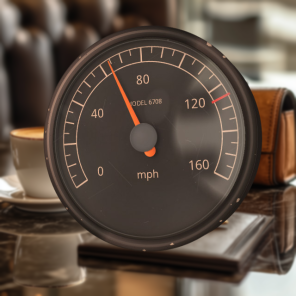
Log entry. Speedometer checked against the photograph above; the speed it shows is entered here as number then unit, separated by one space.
65 mph
